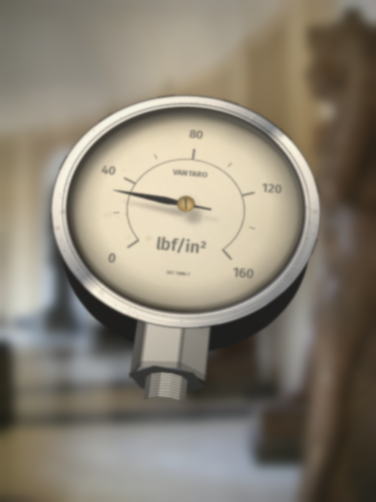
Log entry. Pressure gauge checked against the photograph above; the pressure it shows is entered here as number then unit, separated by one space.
30 psi
